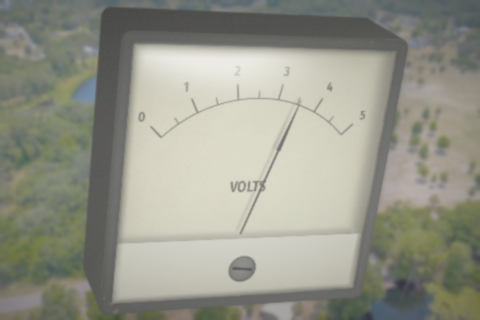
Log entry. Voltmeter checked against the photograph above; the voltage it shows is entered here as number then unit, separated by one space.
3.5 V
